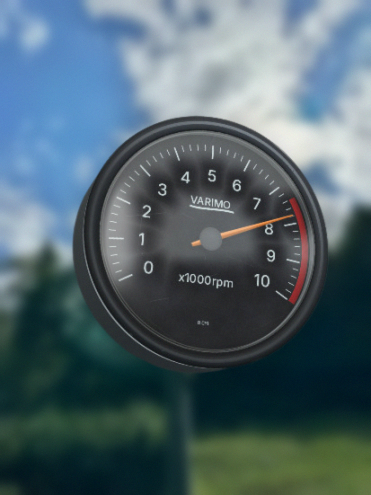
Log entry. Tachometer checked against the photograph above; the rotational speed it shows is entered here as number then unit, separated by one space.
7800 rpm
